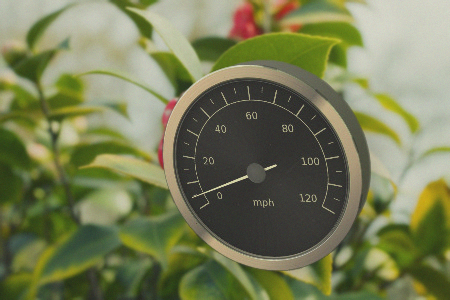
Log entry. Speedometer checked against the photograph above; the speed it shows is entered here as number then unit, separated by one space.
5 mph
